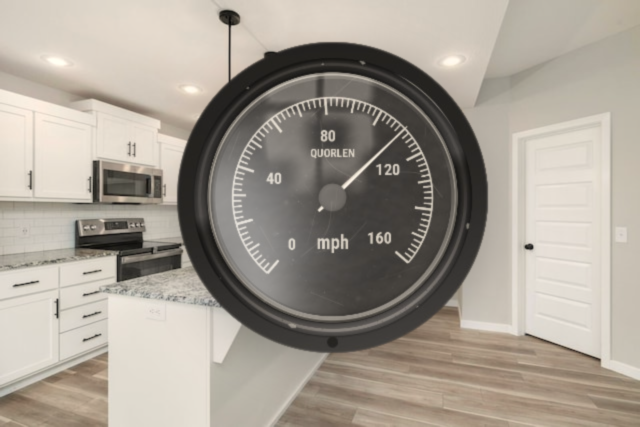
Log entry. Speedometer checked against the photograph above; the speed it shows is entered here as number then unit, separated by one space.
110 mph
